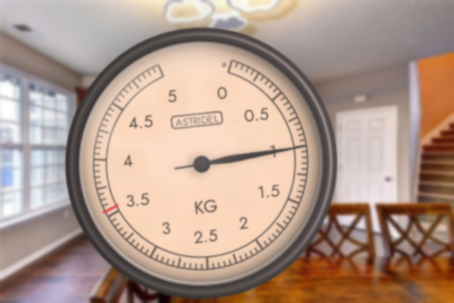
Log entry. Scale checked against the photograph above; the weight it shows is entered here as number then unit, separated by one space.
1 kg
